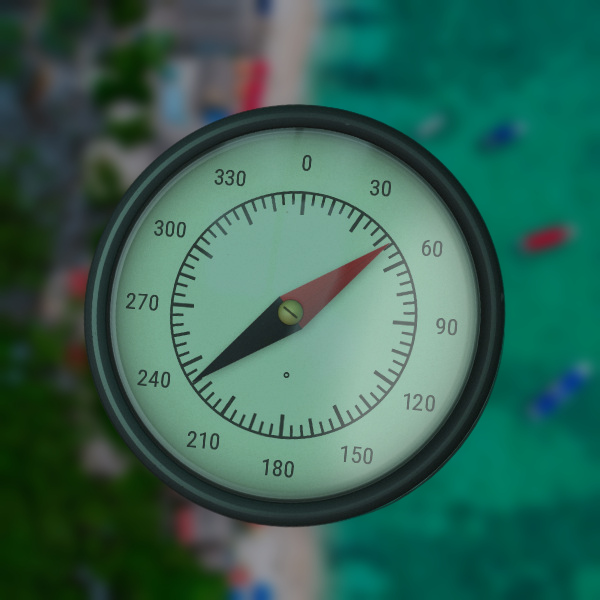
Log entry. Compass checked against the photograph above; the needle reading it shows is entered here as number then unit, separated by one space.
50 °
